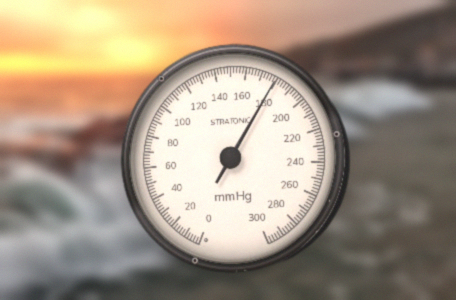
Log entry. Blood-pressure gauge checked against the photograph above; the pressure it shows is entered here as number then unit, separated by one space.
180 mmHg
